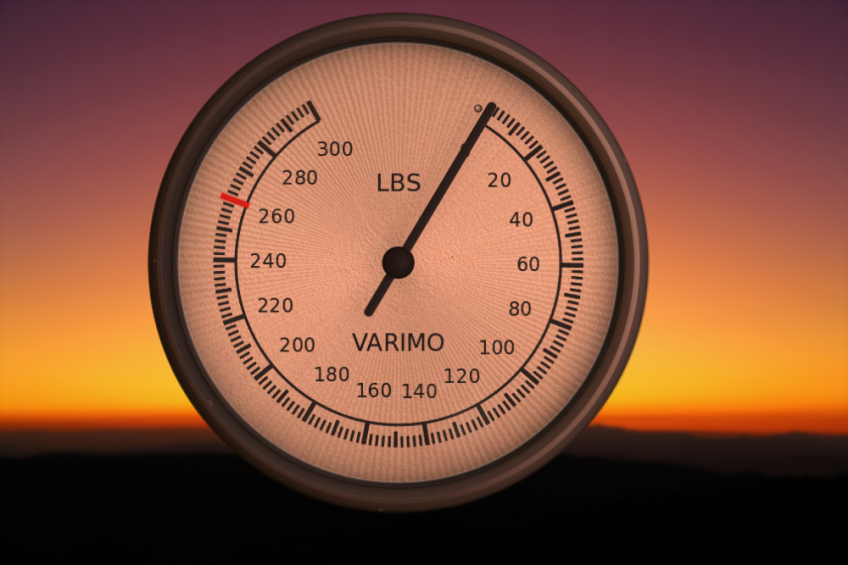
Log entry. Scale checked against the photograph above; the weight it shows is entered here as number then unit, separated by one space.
0 lb
